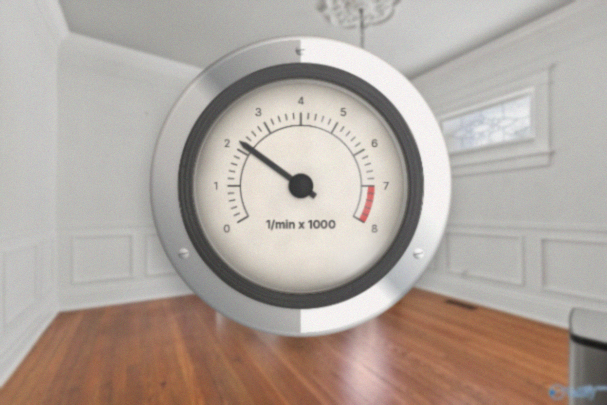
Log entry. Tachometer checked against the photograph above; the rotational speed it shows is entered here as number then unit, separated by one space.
2200 rpm
